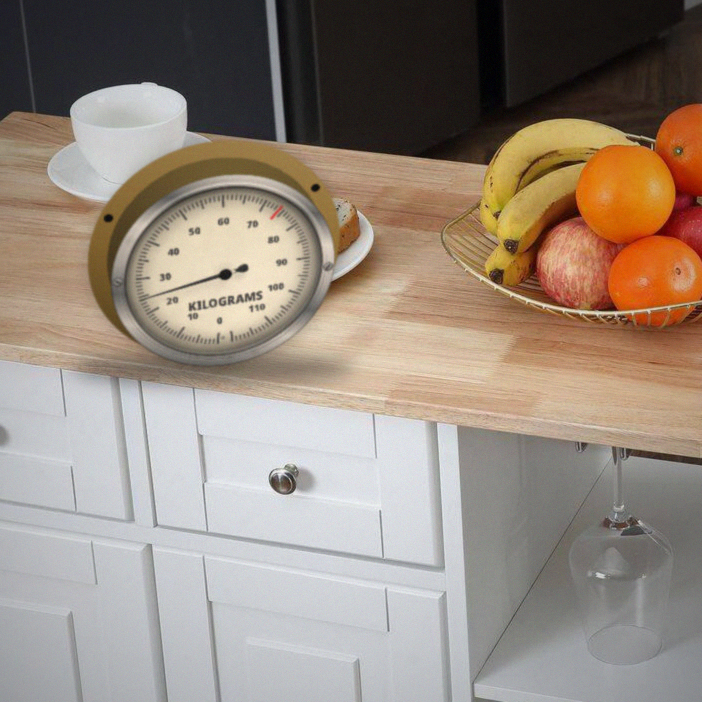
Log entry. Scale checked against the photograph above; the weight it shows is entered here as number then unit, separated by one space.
25 kg
